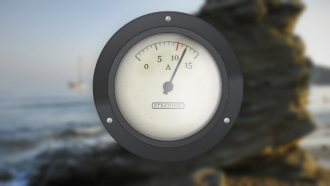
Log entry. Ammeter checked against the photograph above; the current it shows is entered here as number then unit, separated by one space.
12 A
